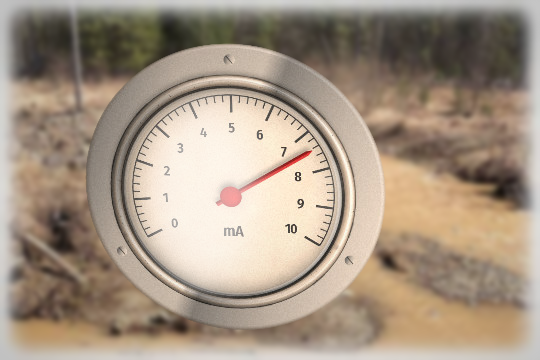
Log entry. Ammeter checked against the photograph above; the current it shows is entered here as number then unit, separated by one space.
7.4 mA
